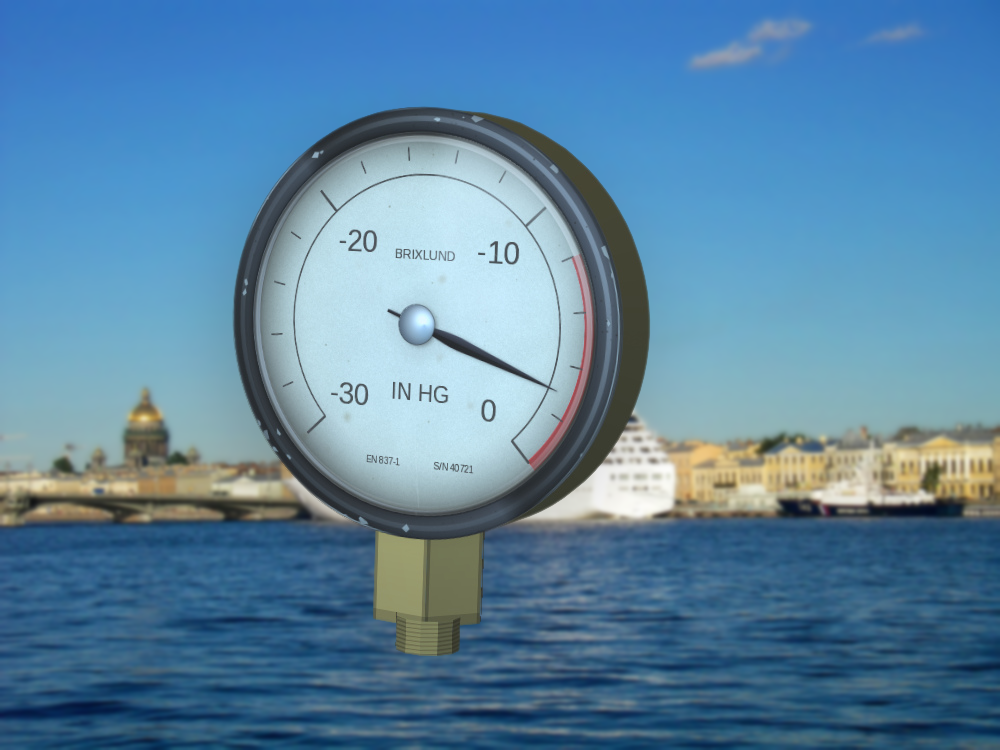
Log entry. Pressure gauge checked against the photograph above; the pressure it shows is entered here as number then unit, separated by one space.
-3 inHg
